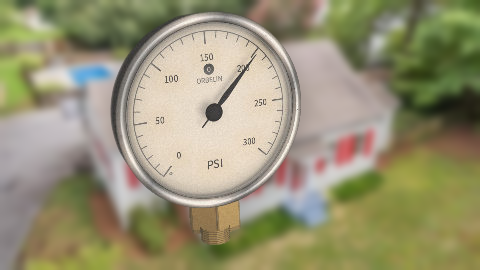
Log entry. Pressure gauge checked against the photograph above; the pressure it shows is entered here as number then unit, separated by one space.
200 psi
